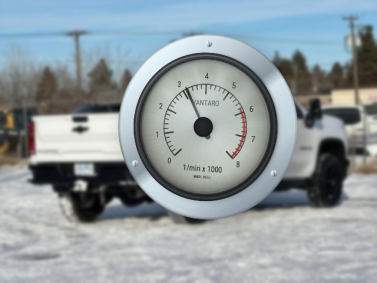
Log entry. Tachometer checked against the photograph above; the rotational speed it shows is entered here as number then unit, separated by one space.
3200 rpm
